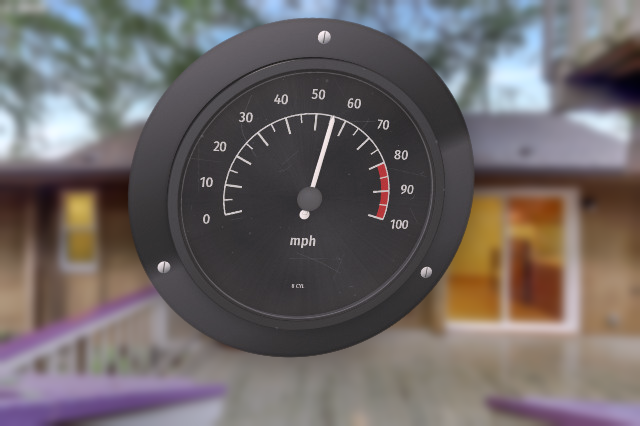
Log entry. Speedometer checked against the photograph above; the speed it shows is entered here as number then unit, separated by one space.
55 mph
